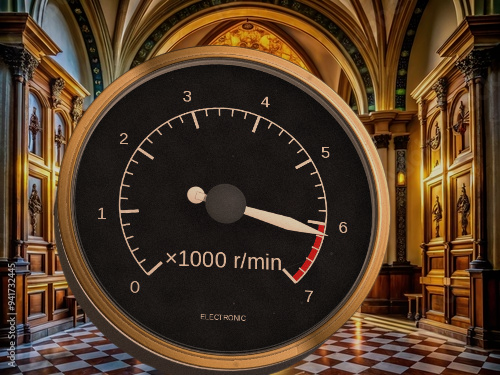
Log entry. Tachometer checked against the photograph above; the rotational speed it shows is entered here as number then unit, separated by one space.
6200 rpm
